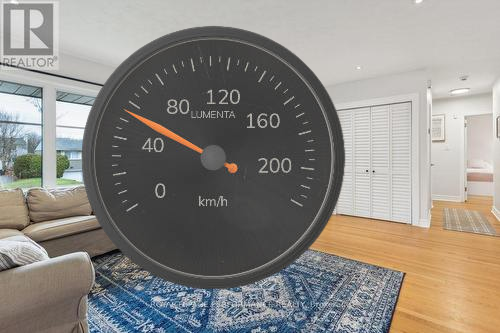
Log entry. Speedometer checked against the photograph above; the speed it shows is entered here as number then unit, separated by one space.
55 km/h
